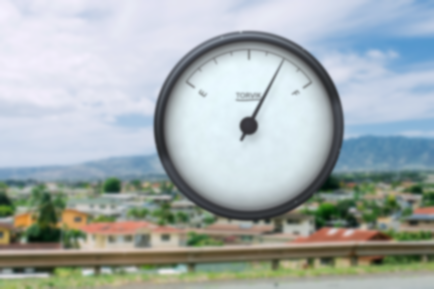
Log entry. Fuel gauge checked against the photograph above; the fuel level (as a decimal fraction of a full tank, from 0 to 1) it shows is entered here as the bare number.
0.75
